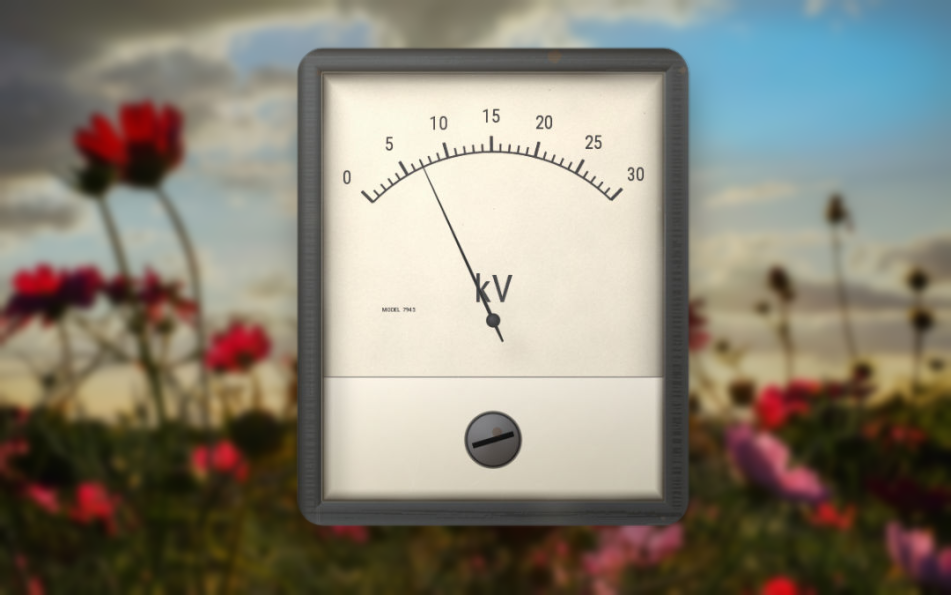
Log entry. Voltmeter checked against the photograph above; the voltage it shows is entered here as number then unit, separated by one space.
7 kV
